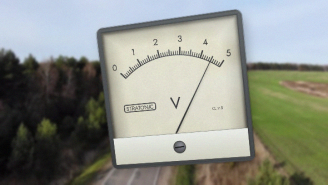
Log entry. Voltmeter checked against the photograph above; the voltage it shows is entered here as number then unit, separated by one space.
4.5 V
